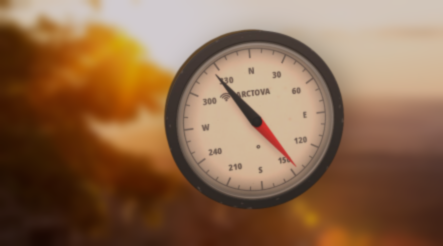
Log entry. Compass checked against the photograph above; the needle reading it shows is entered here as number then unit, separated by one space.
145 °
